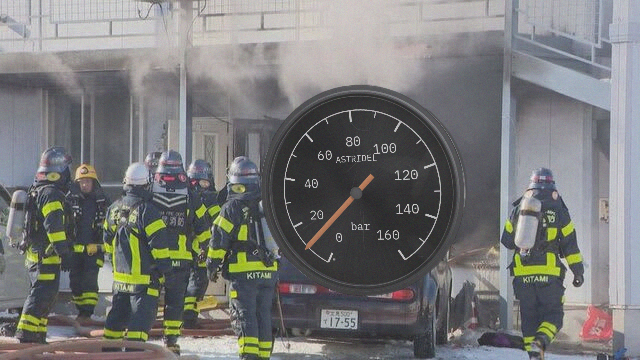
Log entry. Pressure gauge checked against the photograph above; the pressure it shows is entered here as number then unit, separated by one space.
10 bar
